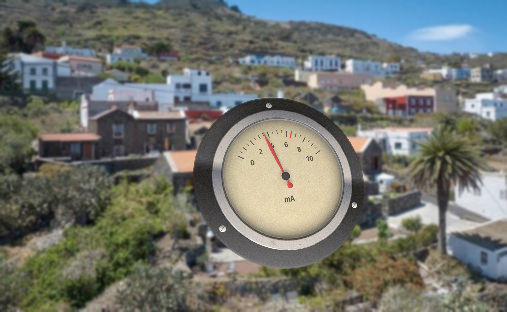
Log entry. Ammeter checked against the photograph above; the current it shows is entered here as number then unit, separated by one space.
3.5 mA
